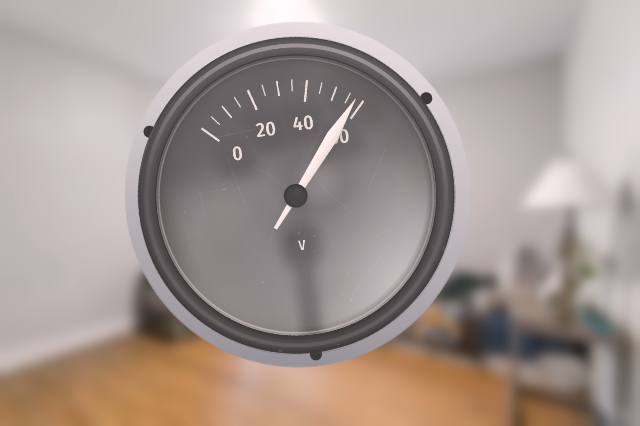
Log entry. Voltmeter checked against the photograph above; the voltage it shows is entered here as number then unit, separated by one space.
57.5 V
